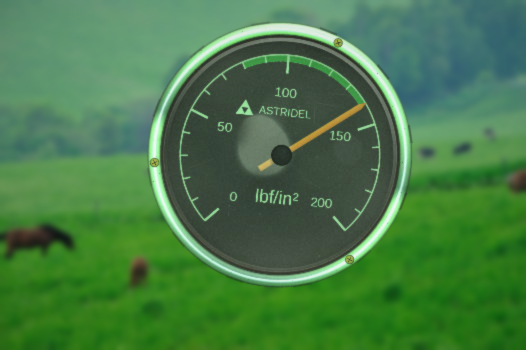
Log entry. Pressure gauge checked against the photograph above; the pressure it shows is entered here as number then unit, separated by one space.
140 psi
